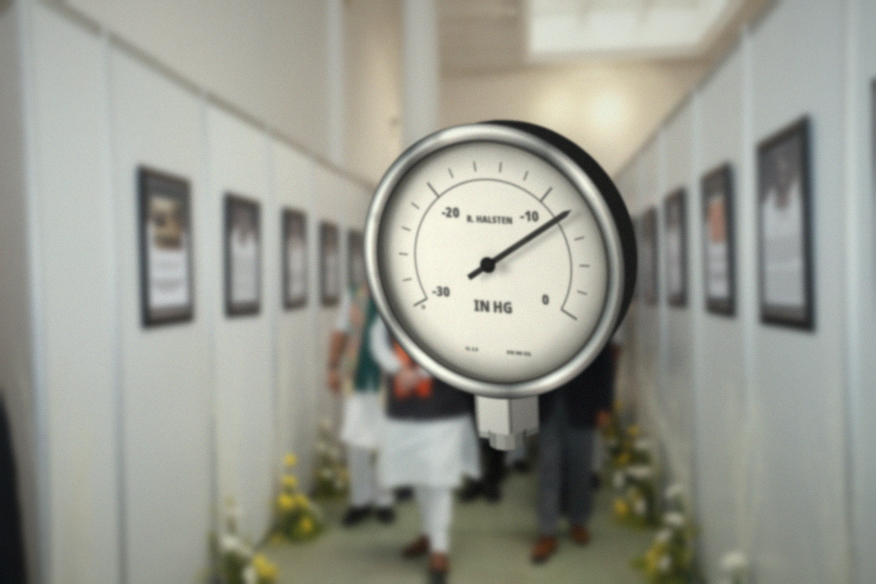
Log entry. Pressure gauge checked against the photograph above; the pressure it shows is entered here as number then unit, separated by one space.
-8 inHg
